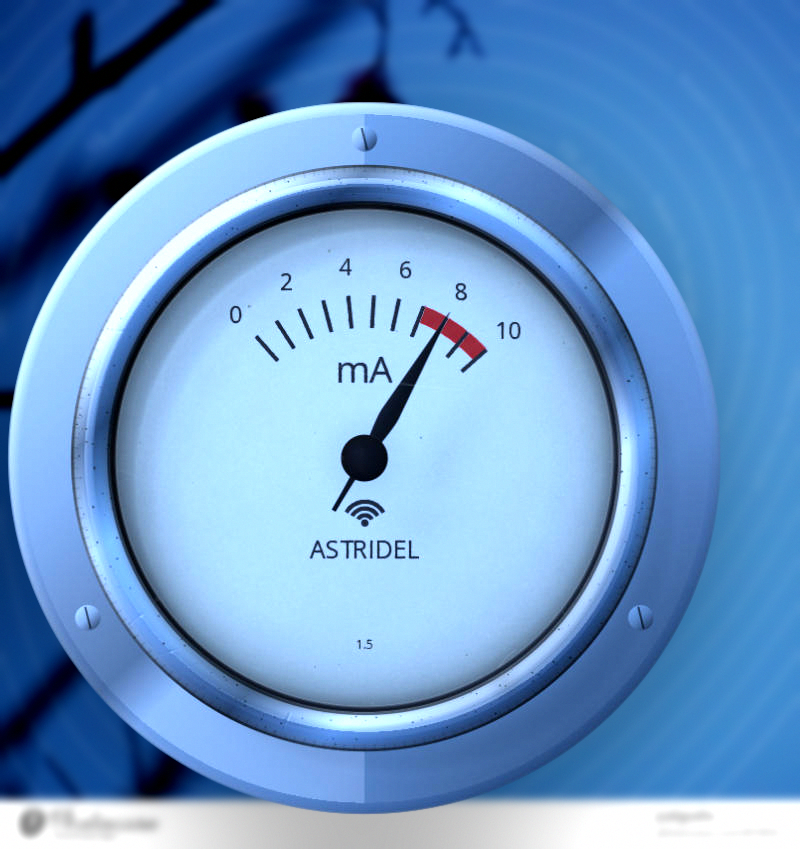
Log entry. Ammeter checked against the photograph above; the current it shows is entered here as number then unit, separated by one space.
8 mA
